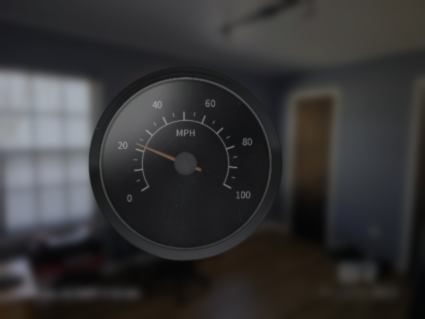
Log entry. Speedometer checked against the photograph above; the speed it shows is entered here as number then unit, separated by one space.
22.5 mph
